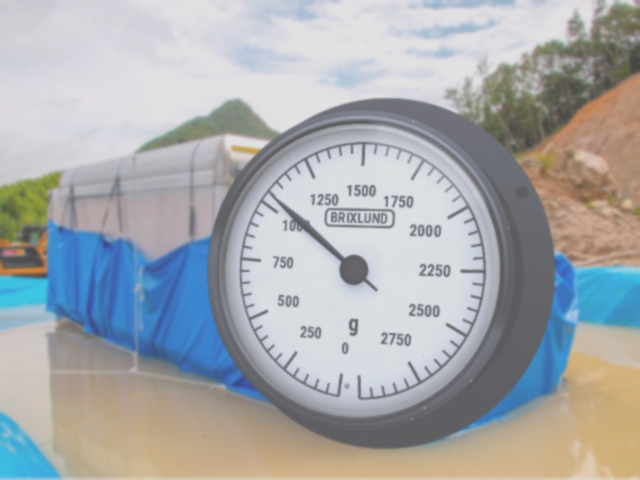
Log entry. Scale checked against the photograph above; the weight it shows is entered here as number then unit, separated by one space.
1050 g
